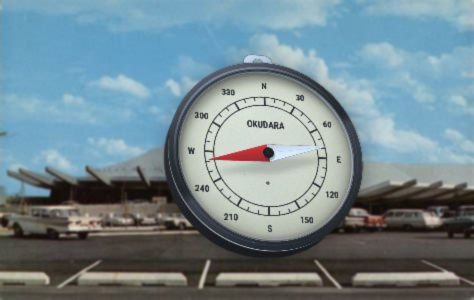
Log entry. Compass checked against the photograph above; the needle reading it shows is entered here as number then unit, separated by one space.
260 °
